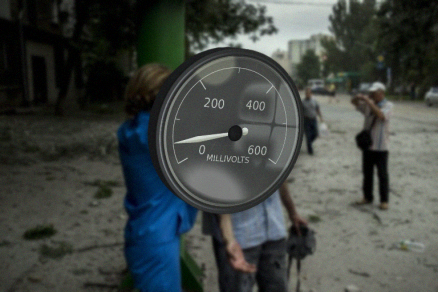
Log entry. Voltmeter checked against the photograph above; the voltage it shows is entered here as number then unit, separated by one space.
50 mV
